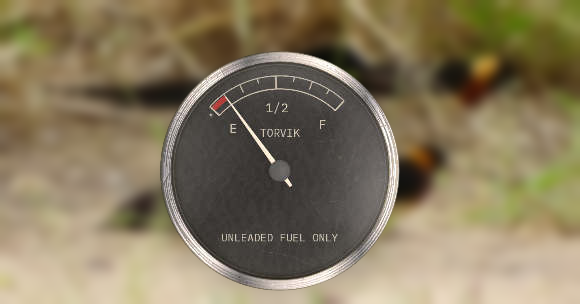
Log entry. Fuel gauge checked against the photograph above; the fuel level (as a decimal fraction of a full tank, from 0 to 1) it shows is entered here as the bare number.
0.125
